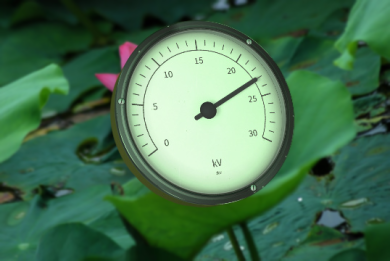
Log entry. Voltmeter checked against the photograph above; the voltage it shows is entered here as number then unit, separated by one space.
23 kV
